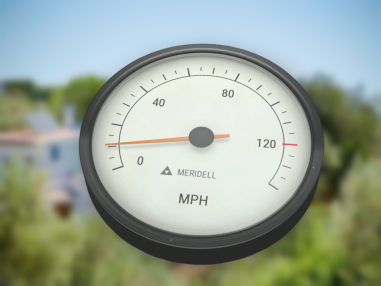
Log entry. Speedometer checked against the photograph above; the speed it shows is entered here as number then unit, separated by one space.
10 mph
